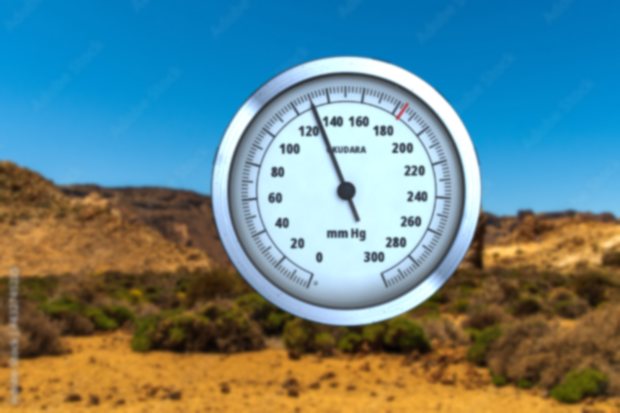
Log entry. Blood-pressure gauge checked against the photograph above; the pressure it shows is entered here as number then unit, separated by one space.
130 mmHg
